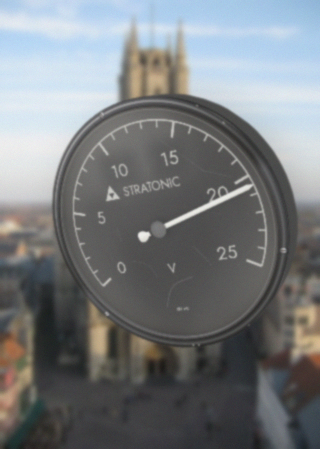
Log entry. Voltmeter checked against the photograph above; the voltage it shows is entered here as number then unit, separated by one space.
20.5 V
